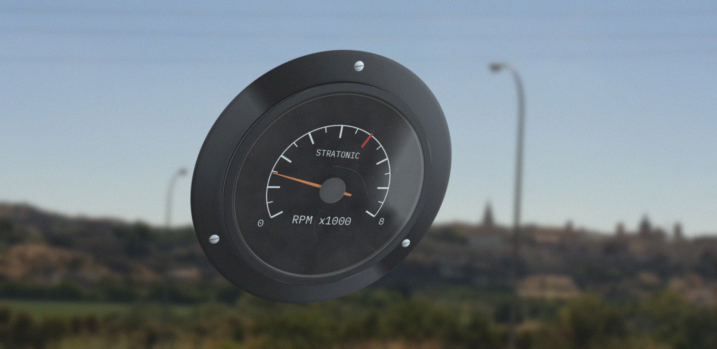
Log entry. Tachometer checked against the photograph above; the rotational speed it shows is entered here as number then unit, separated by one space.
1500 rpm
